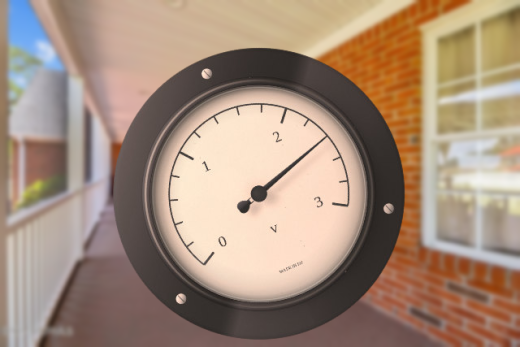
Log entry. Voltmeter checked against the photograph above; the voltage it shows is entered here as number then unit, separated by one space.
2.4 V
